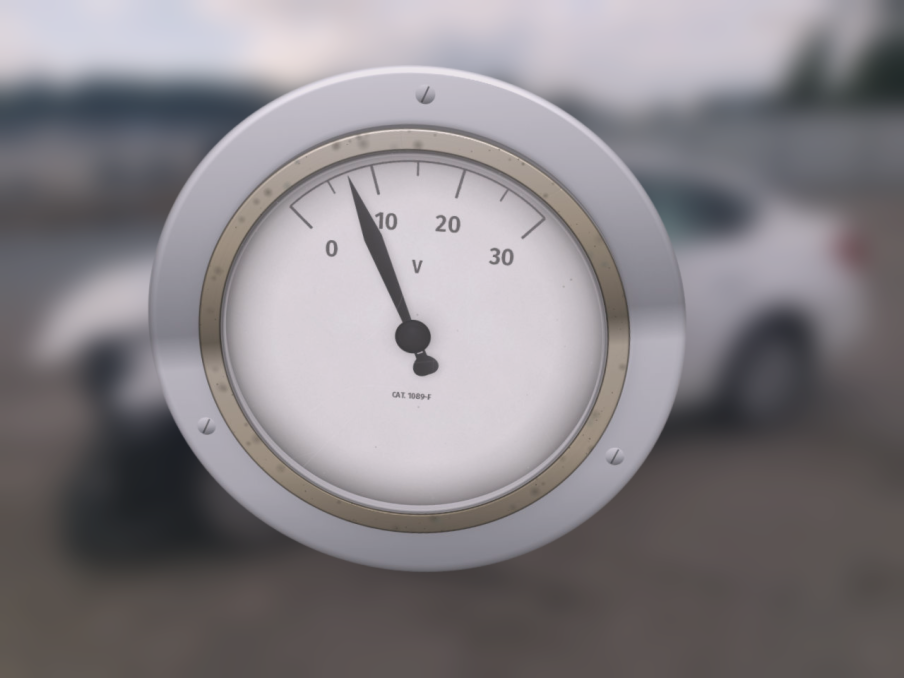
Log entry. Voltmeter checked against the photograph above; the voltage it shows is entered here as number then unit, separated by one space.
7.5 V
